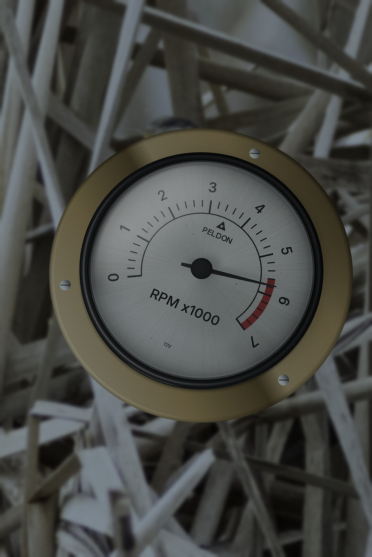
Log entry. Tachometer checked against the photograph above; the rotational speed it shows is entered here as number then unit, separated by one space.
5800 rpm
